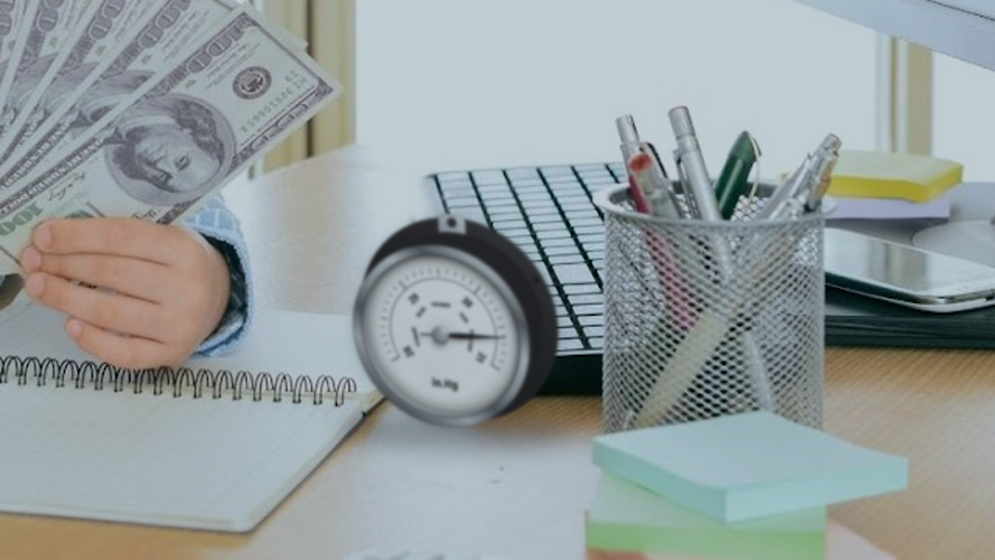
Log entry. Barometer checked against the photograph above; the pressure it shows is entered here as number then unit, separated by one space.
30.6 inHg
